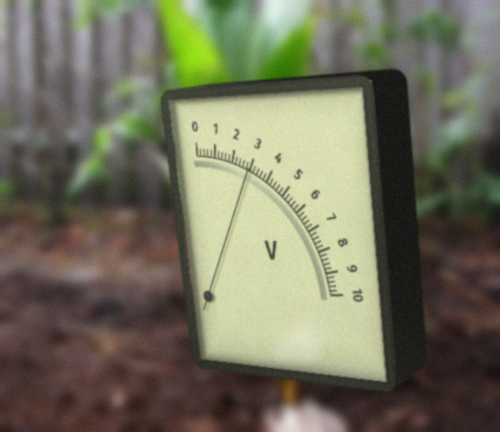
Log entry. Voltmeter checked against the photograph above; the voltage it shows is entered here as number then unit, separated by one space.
3 V
